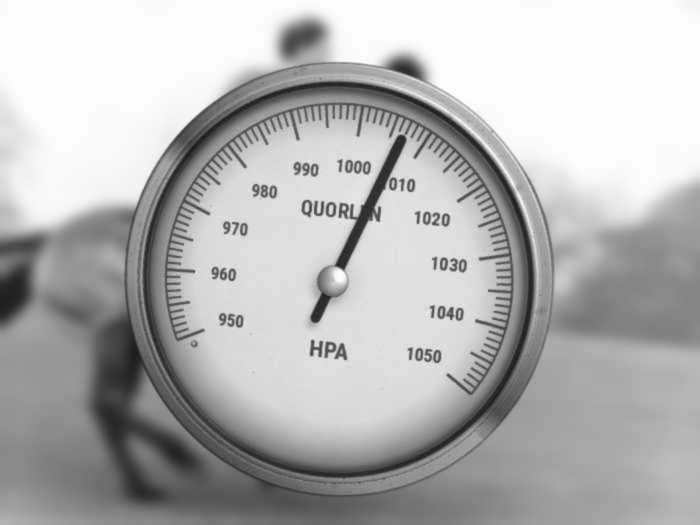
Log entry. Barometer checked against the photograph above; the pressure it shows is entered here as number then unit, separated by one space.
1007 hPa
